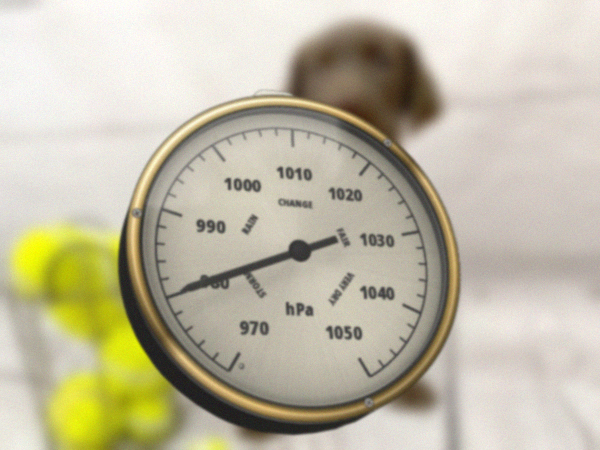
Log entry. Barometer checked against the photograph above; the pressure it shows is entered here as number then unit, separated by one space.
980 hPa
